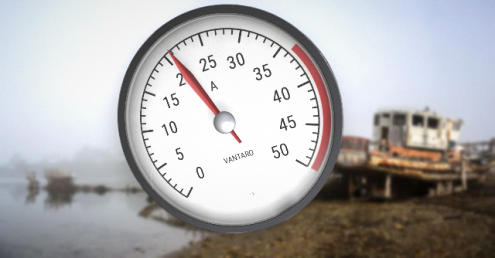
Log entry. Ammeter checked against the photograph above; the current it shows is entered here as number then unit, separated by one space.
21 A
